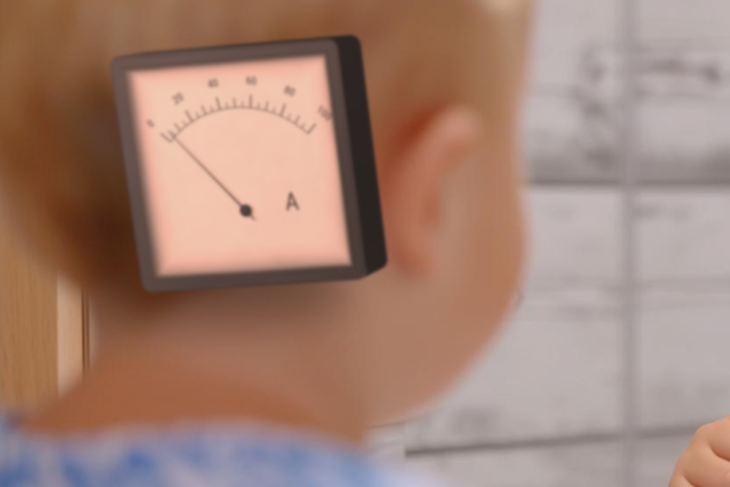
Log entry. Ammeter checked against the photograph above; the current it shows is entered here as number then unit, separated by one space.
5 A
